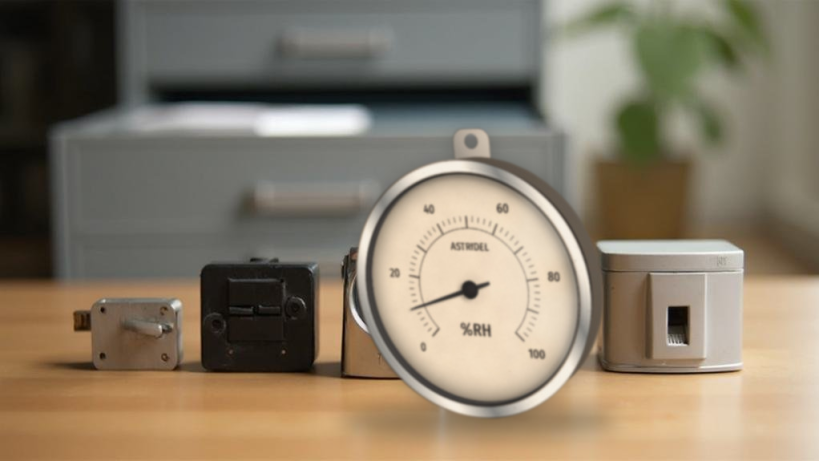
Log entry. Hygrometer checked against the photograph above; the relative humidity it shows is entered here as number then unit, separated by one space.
10 %
